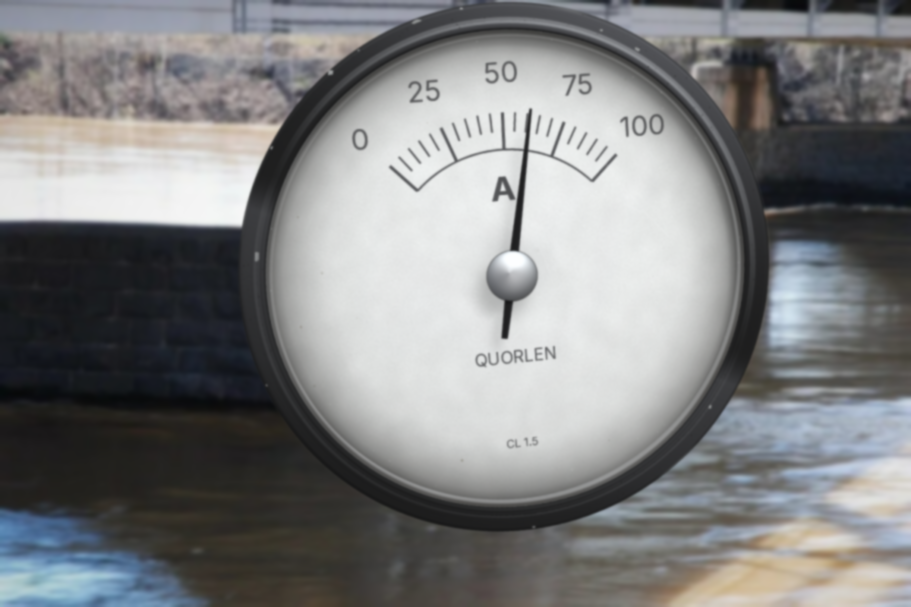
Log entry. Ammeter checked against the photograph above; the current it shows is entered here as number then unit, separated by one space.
60 A
